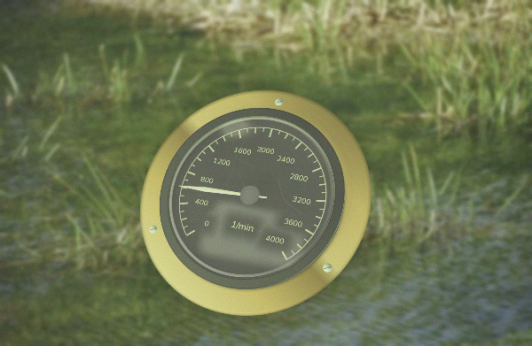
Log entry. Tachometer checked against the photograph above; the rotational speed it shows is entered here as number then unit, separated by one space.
600 rpm
